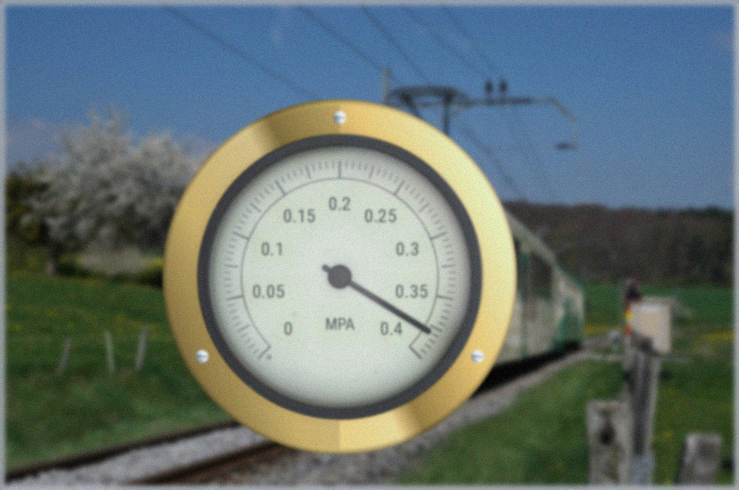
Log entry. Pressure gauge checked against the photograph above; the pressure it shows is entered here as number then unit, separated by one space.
0.38 MPa
